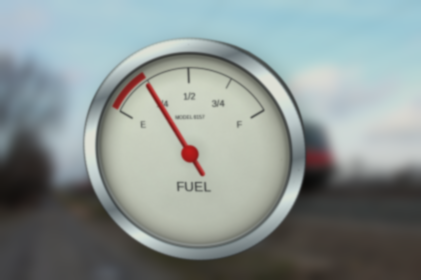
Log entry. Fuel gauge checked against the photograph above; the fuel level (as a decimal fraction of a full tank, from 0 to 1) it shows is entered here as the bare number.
0.25
